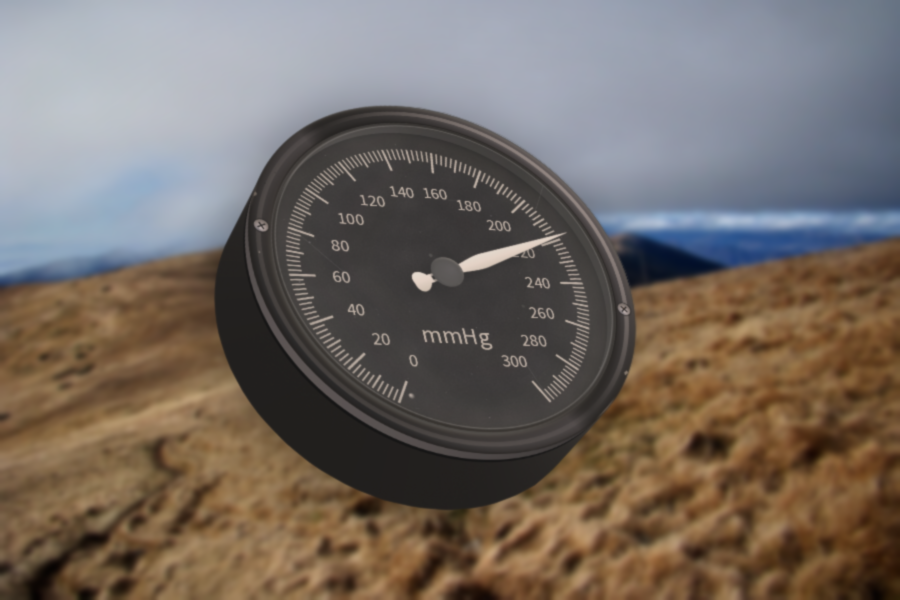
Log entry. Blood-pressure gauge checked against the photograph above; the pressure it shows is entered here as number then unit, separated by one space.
220 mmHg
